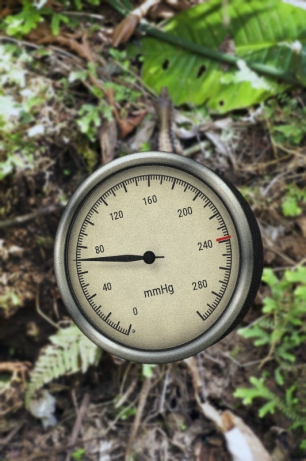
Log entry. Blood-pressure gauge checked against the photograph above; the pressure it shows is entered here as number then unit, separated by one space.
70 mmHg
